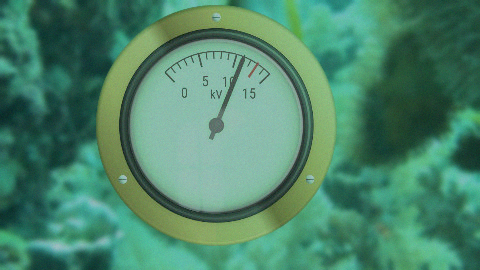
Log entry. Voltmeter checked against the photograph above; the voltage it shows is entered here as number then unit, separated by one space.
11 kV
